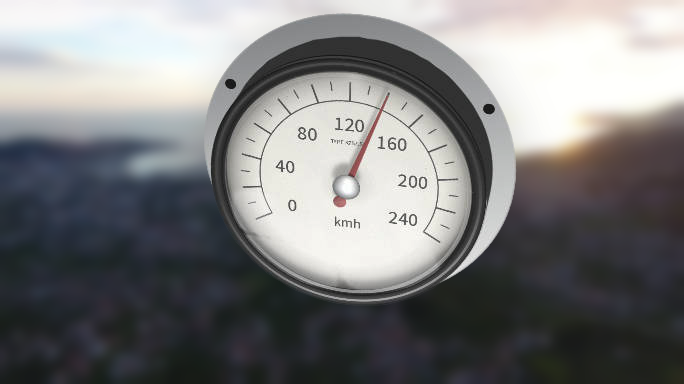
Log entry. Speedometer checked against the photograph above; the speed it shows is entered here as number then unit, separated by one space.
140 km/h
